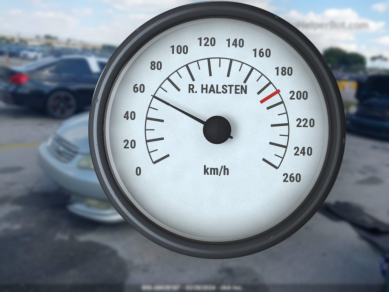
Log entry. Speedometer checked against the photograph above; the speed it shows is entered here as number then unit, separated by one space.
60 km/h
